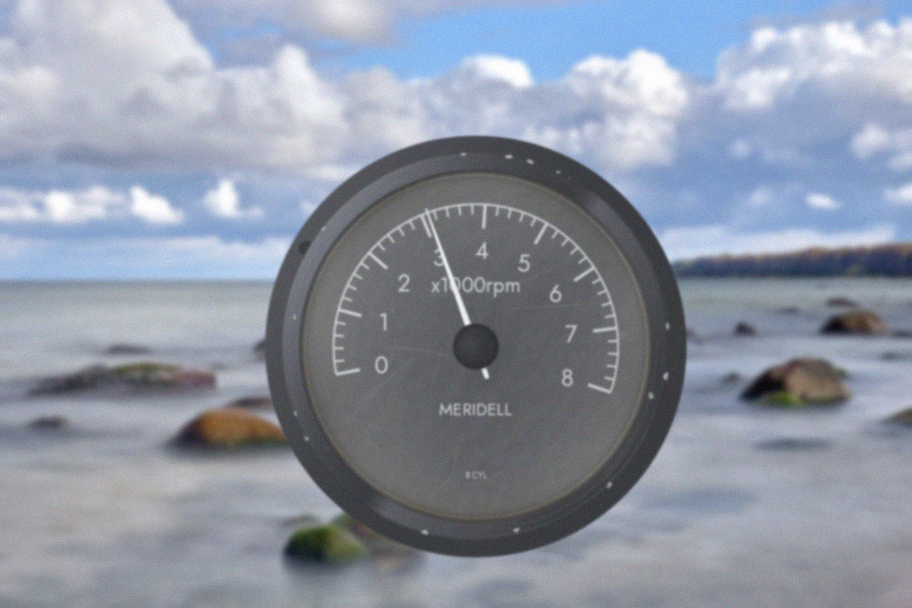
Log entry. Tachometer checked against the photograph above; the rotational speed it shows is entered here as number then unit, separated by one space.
3100 rpm
